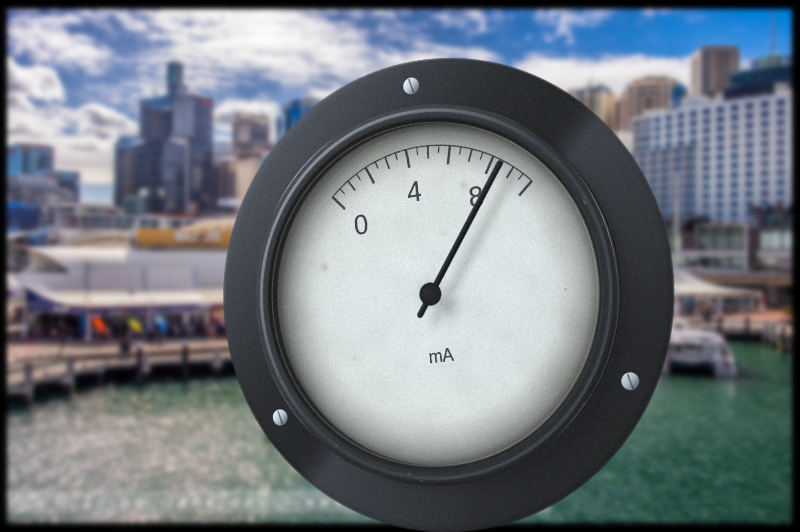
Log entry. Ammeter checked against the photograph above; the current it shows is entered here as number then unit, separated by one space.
8.5 mA
